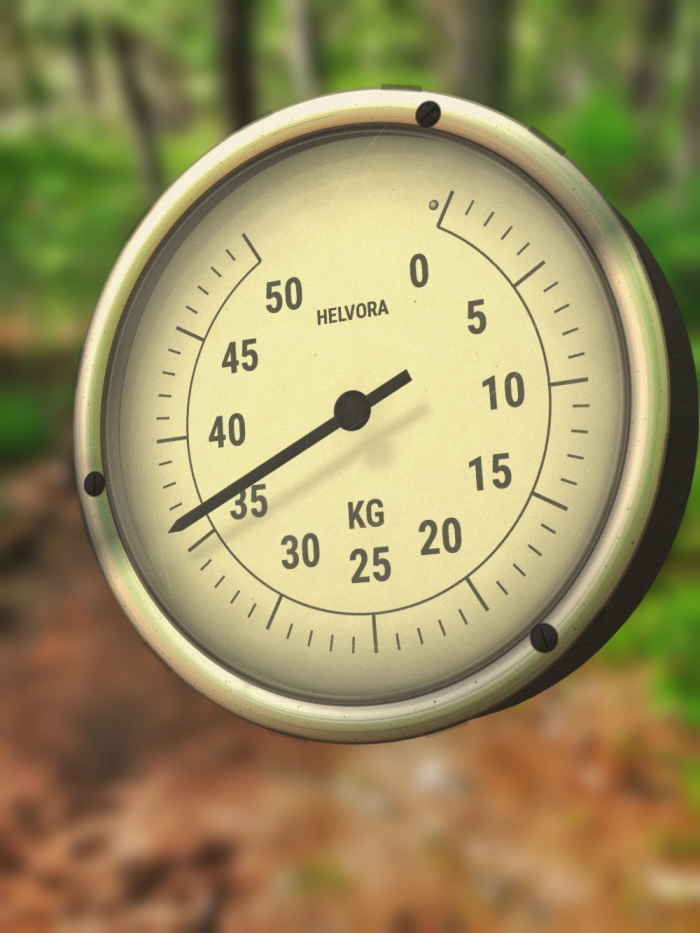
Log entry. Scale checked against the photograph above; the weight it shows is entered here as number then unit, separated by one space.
36 kg
